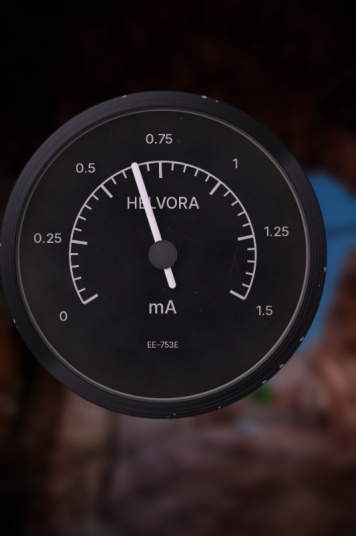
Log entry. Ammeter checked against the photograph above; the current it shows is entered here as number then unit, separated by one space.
0.65 mA
